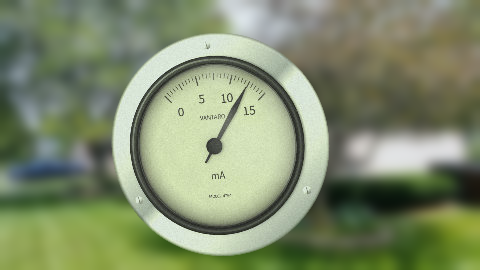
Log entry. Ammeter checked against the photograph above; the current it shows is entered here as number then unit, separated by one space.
12.5 mA
